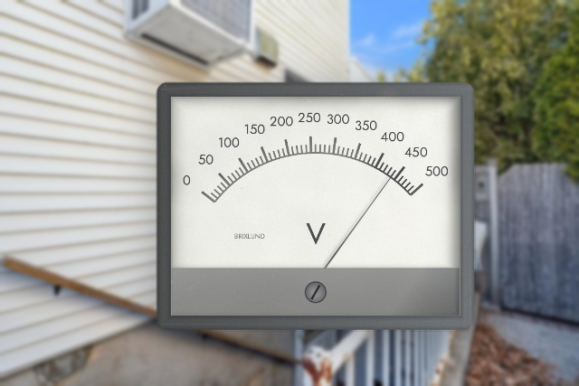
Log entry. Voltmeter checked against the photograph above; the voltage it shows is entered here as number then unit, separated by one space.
440 V
